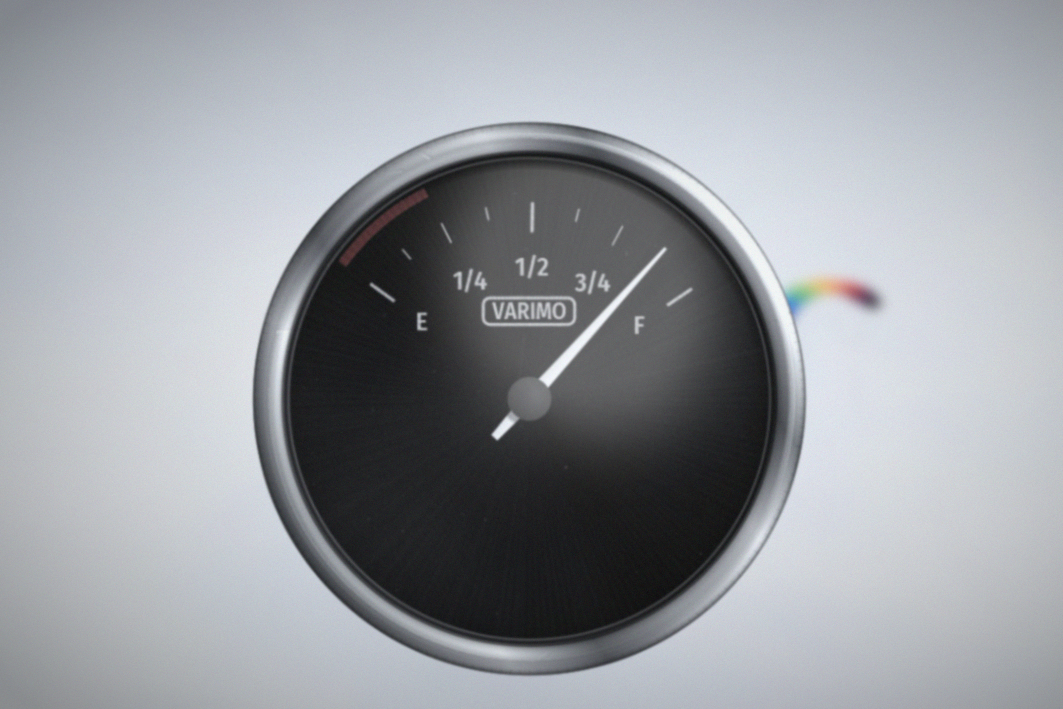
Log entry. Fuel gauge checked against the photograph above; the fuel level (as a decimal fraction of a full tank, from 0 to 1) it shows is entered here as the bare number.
0.875
